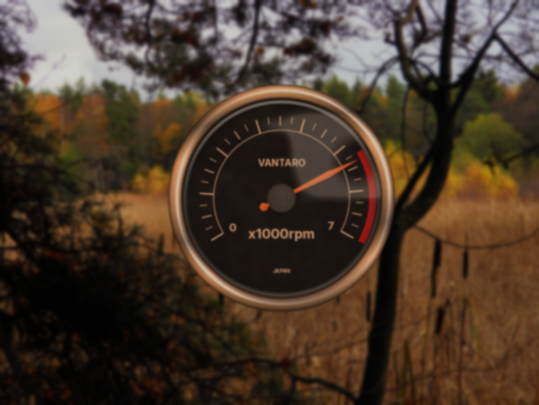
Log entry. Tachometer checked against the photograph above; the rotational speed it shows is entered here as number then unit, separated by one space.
5375 rpm
